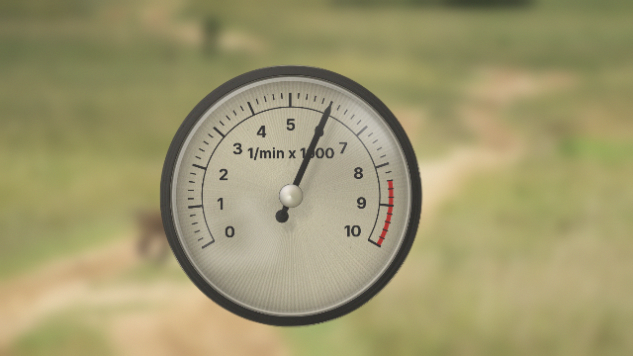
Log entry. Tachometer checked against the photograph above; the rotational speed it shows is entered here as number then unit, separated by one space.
6000 rpm
